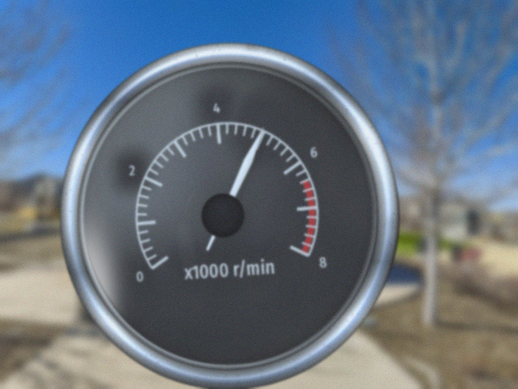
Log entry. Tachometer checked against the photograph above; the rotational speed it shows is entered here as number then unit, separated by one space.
5000 rpm
